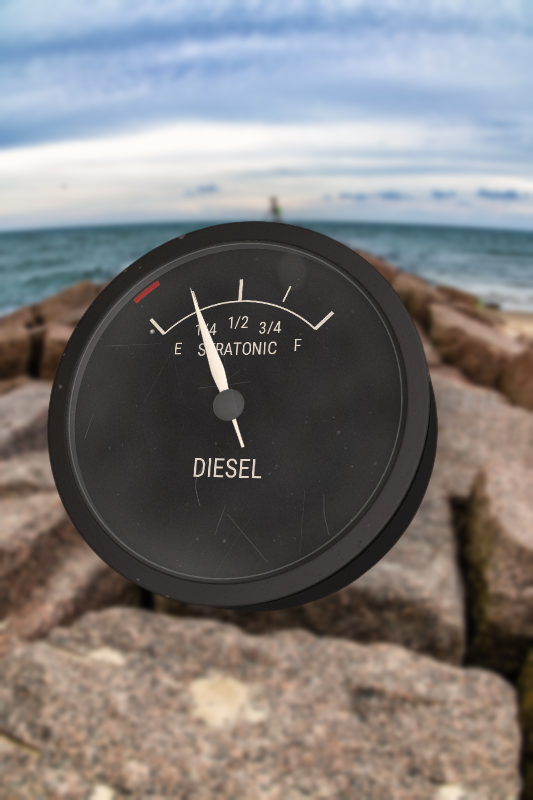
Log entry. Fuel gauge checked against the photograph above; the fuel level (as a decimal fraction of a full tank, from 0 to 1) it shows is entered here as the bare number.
0.25
